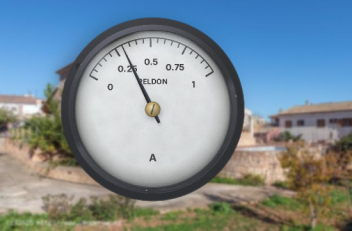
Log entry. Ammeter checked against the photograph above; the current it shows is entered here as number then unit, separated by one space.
0.3 A
